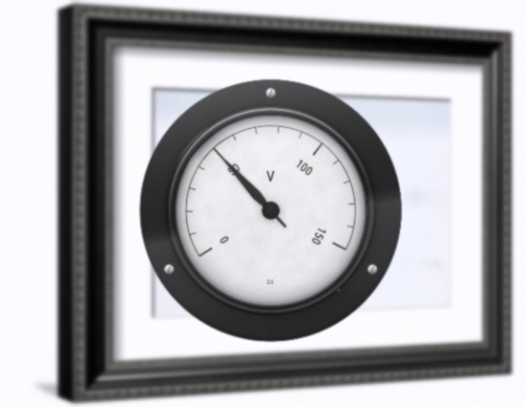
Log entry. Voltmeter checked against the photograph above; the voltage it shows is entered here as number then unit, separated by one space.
50 V
